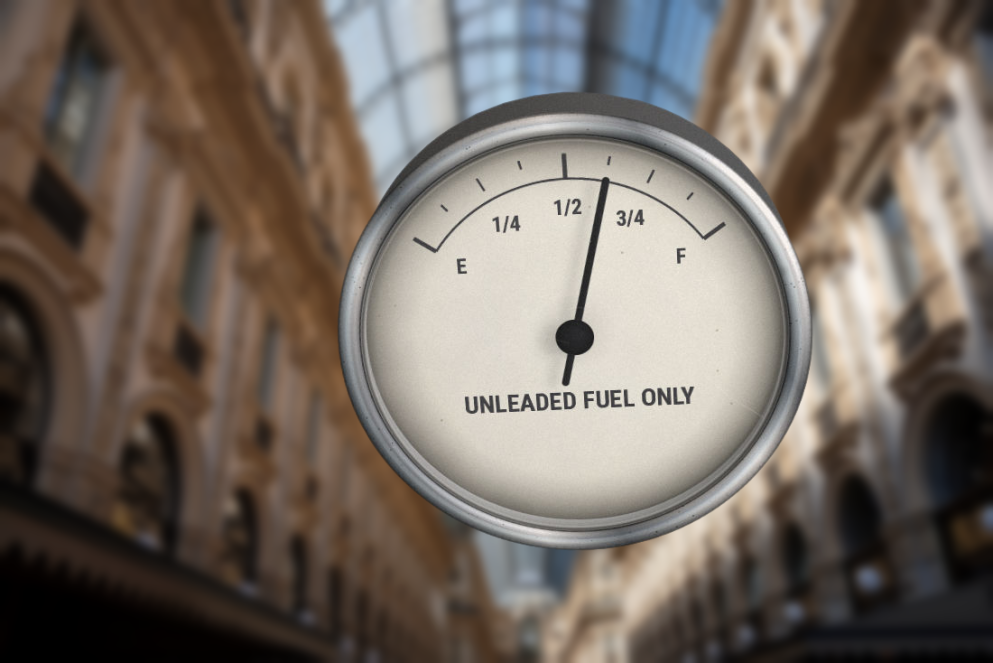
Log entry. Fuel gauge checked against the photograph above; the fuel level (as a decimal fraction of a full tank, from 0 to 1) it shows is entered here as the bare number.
0.625
